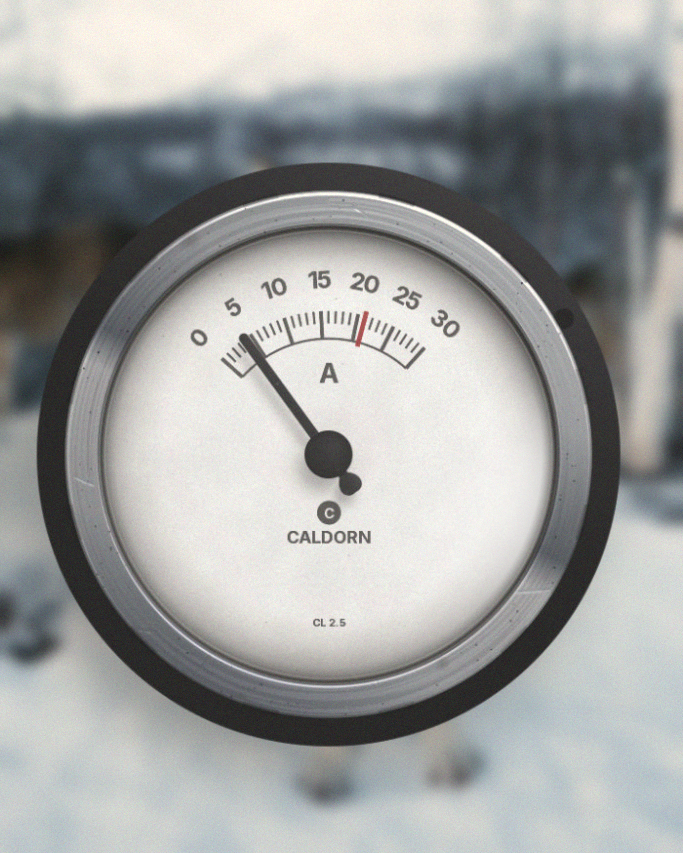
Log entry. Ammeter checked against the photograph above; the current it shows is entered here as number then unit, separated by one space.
4 A
